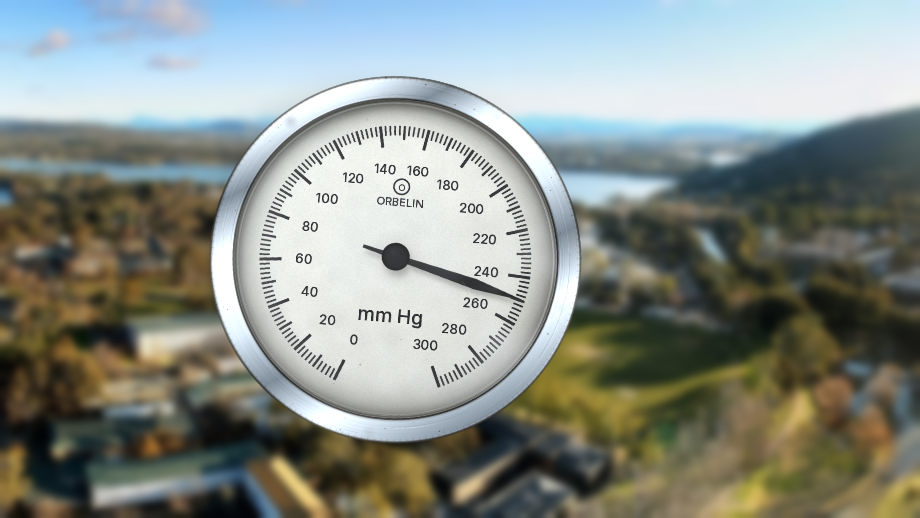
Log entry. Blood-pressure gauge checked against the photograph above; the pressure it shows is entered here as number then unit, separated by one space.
250 mmHg
